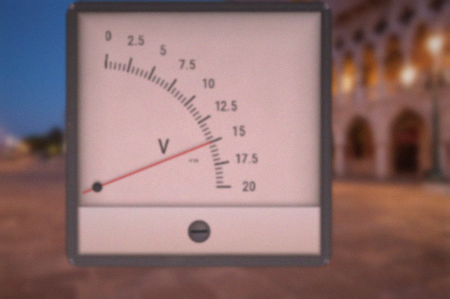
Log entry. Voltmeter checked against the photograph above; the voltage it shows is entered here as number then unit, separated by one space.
15 V
